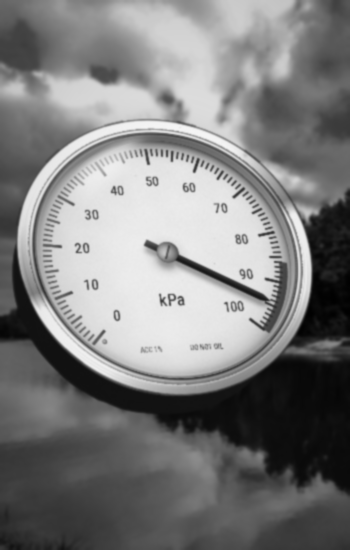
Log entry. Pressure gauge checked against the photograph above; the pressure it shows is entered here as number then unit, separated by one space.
95 kPa
